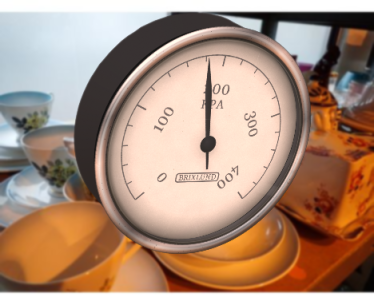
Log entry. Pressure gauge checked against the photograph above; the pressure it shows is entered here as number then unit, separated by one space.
180 kPa
